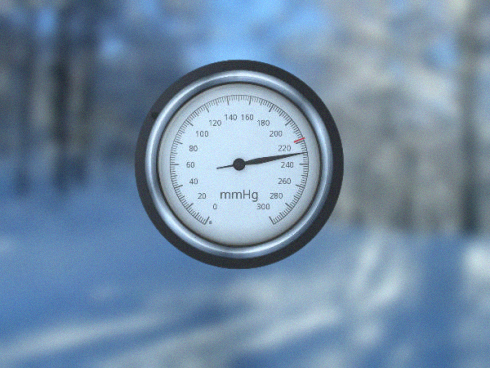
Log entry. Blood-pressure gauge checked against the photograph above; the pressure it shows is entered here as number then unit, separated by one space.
230 mmHg
